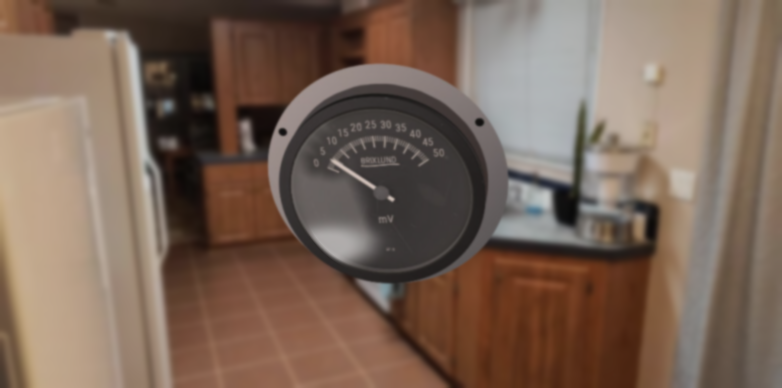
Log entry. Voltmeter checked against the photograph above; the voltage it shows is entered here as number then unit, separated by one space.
5 mV
